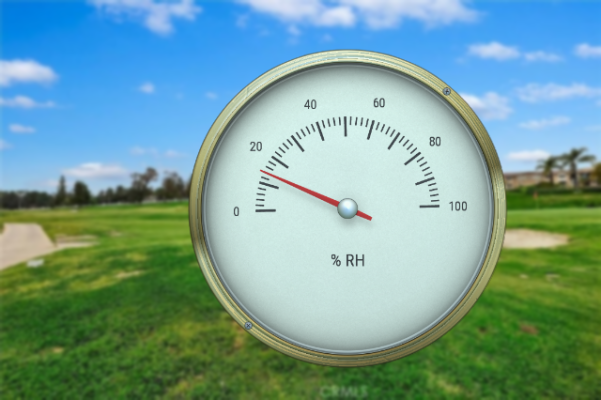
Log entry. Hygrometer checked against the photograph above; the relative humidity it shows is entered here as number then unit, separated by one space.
14 %
